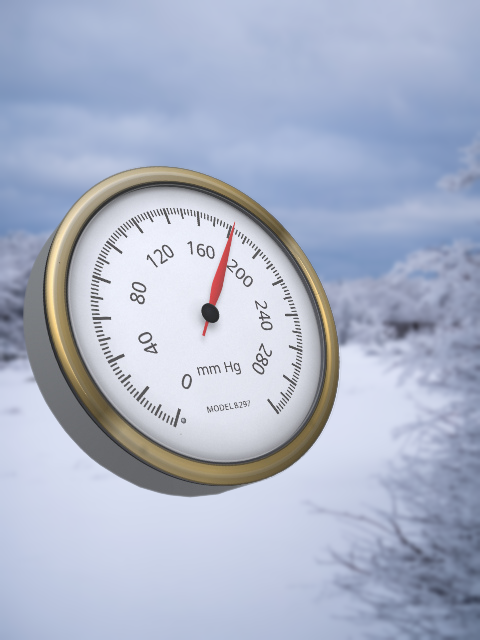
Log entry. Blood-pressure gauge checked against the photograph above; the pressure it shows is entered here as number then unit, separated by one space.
180 mmHg
